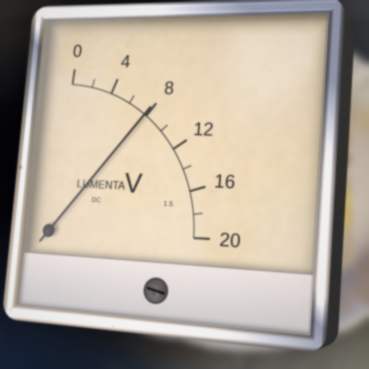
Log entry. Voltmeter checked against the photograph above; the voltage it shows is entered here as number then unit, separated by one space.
8 V
